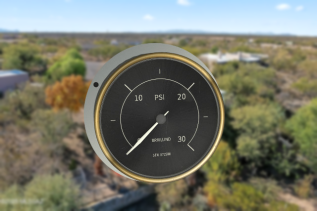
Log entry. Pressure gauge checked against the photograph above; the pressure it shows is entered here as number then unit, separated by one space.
0 psi
